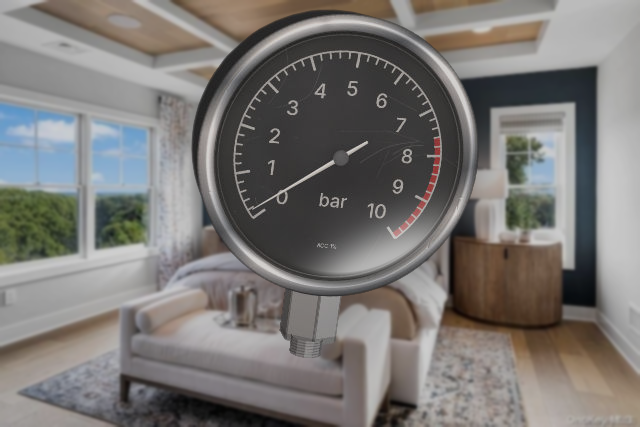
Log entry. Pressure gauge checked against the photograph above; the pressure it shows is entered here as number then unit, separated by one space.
0.2 bar
